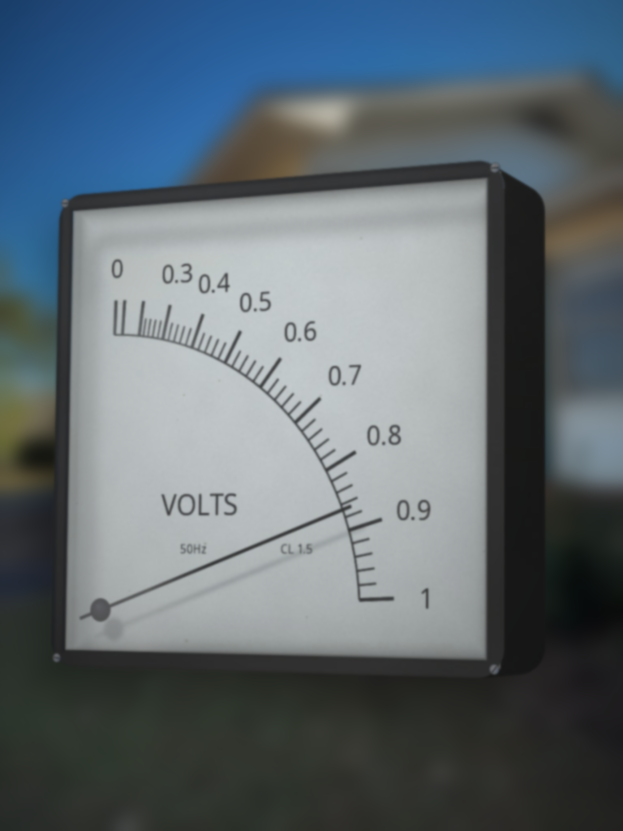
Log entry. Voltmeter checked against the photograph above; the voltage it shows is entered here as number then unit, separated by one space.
0.87 V
